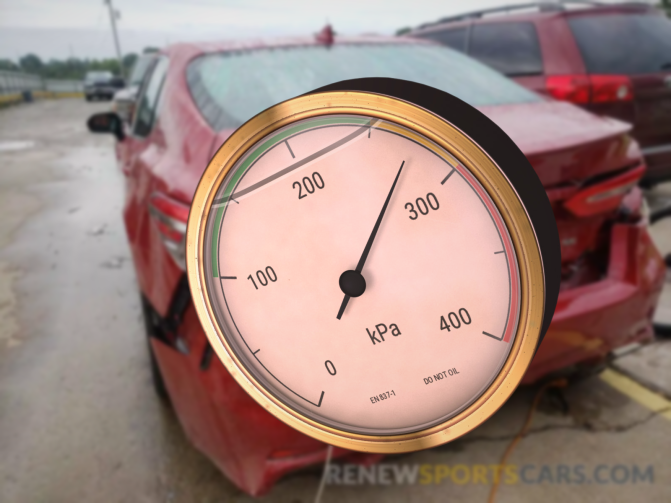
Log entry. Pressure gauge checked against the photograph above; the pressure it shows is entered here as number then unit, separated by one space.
275 kPa
